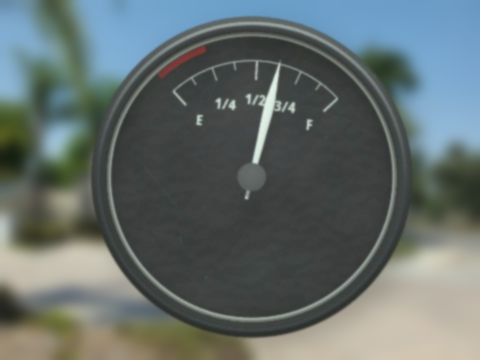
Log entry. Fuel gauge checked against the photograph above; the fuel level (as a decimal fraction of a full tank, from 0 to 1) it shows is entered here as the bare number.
0.625
